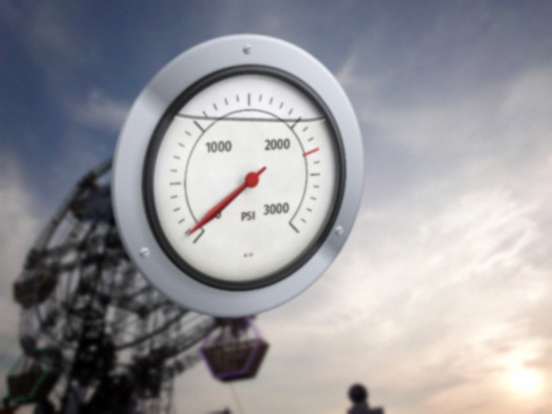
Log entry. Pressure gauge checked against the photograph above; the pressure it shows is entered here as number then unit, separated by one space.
100 psi
